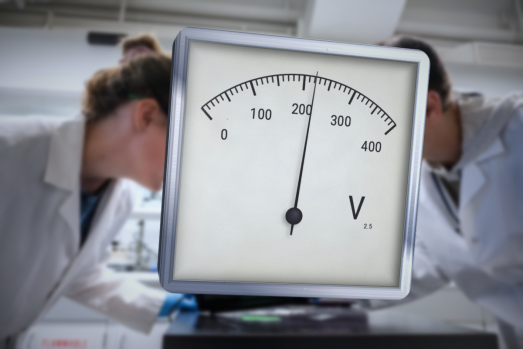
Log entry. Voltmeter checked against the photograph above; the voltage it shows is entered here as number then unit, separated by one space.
220 V
